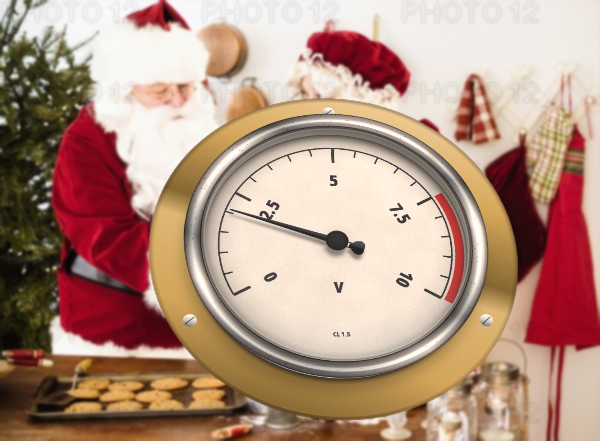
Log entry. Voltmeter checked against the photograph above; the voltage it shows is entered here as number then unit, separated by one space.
2 V
